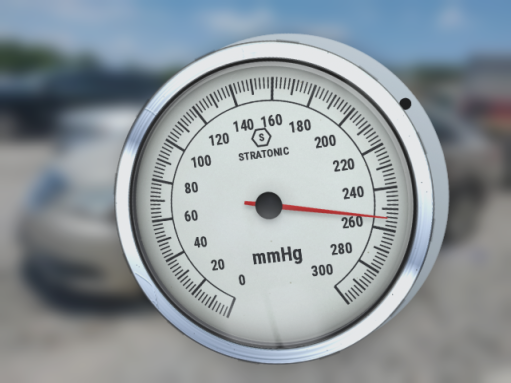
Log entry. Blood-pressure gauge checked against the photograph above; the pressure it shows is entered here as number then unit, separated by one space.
254 mmHg
